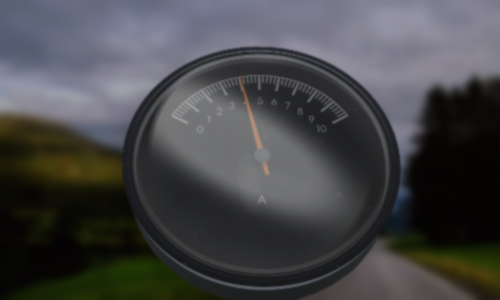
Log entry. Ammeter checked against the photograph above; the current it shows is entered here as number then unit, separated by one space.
4 A
